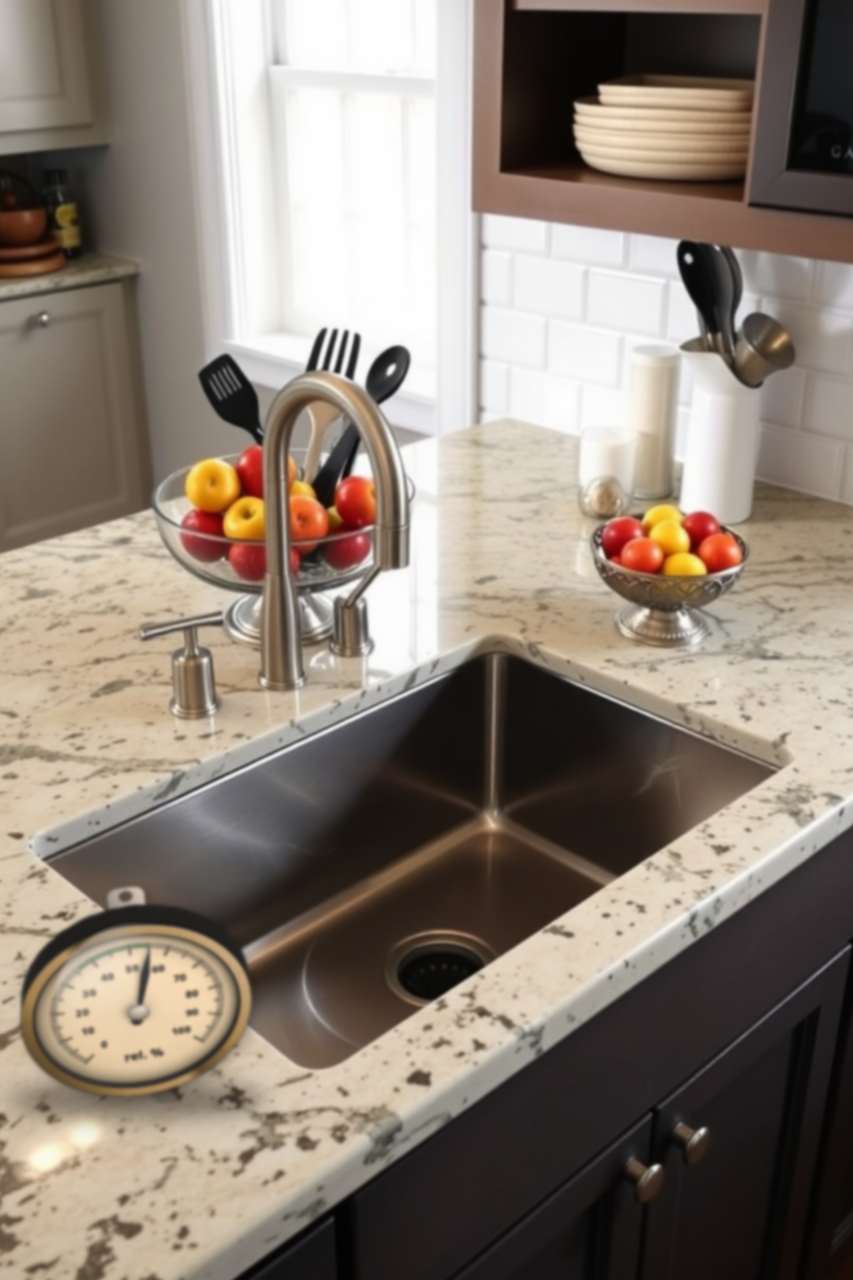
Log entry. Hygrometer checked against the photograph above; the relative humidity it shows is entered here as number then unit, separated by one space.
55 %
